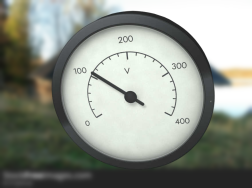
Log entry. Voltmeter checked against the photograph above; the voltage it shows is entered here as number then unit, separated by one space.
110 V
